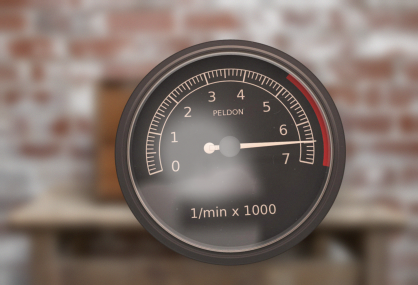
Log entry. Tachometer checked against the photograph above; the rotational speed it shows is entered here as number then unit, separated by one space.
6500 rpm
